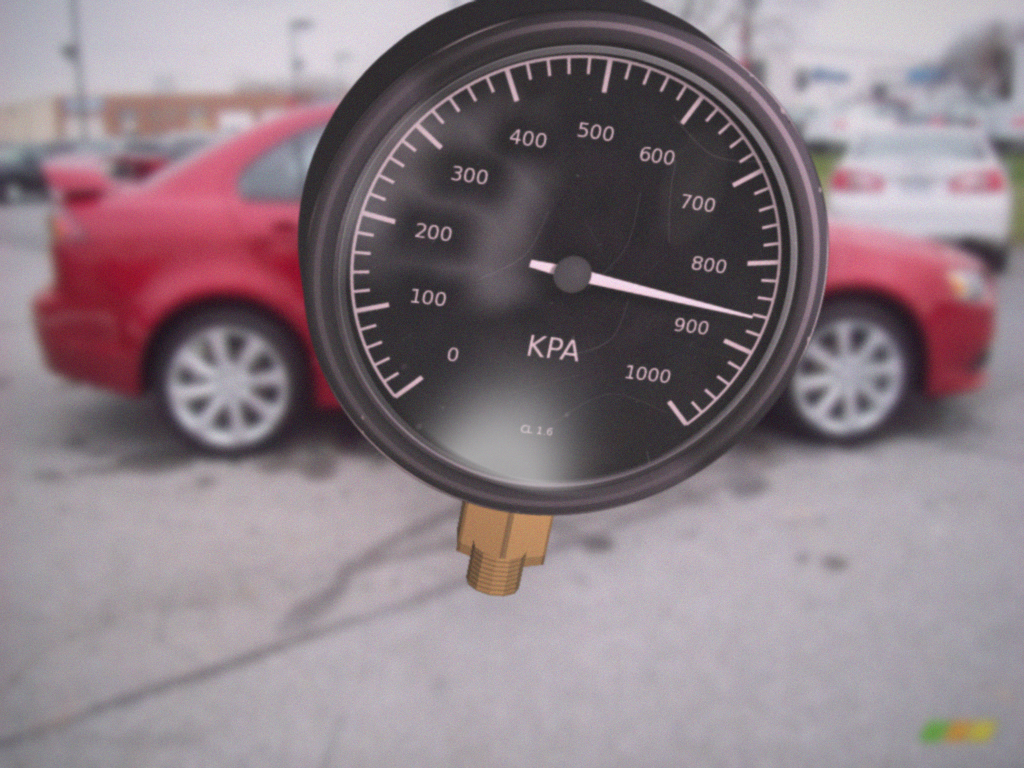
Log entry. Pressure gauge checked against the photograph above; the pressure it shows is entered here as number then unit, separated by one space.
860 kPa
